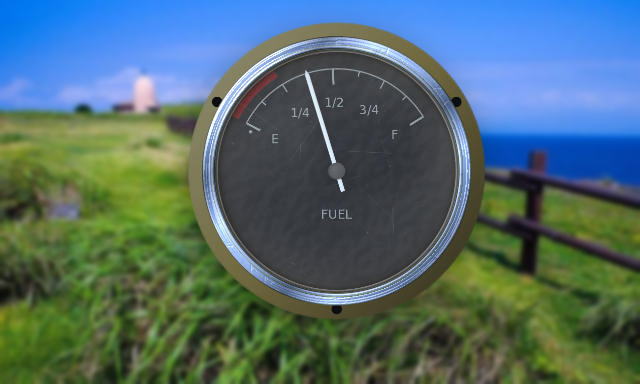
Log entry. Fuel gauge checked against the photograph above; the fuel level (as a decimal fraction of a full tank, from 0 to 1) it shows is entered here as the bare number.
0.375
